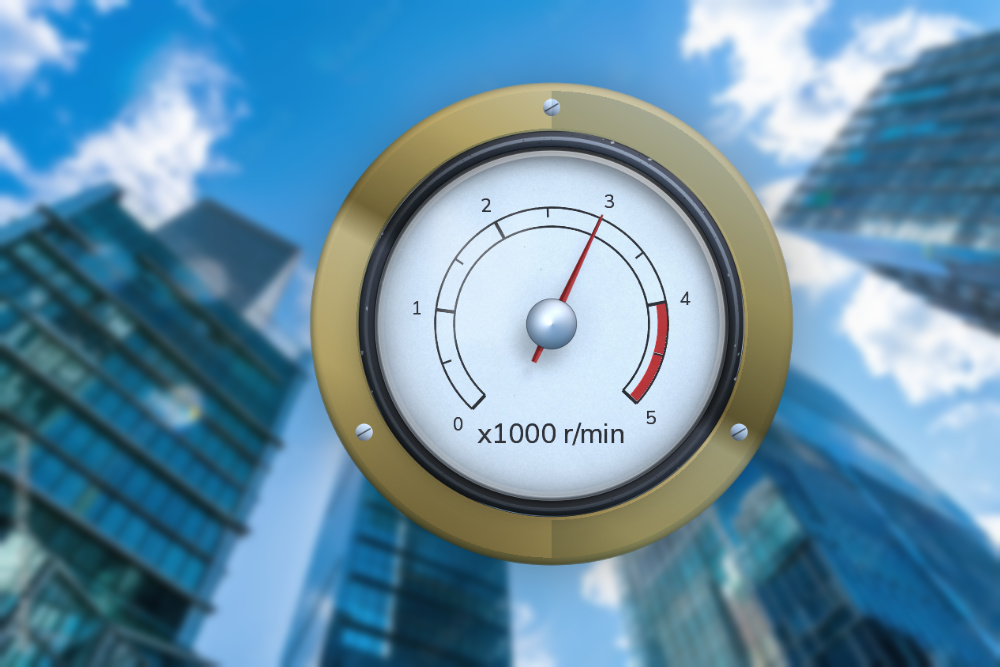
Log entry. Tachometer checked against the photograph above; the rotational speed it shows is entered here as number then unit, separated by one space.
3000 rpm
